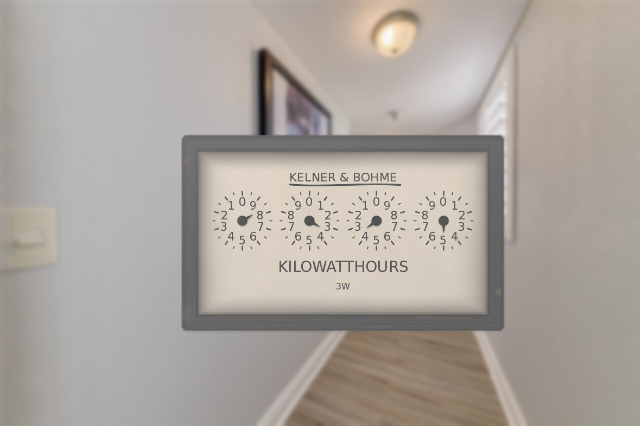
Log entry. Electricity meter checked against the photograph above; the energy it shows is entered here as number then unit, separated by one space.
8335 kWh
